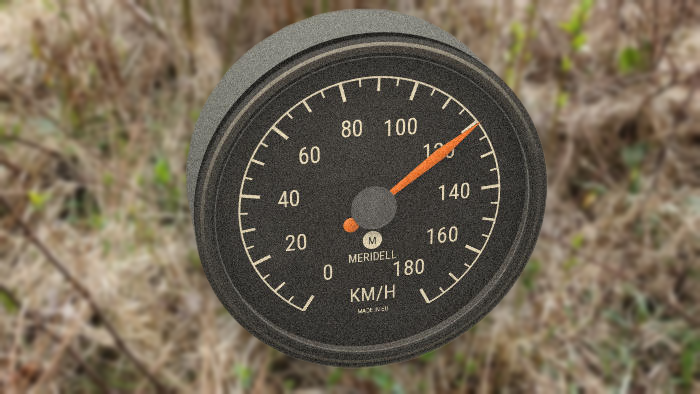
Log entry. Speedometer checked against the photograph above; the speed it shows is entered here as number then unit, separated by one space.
120 km/h
